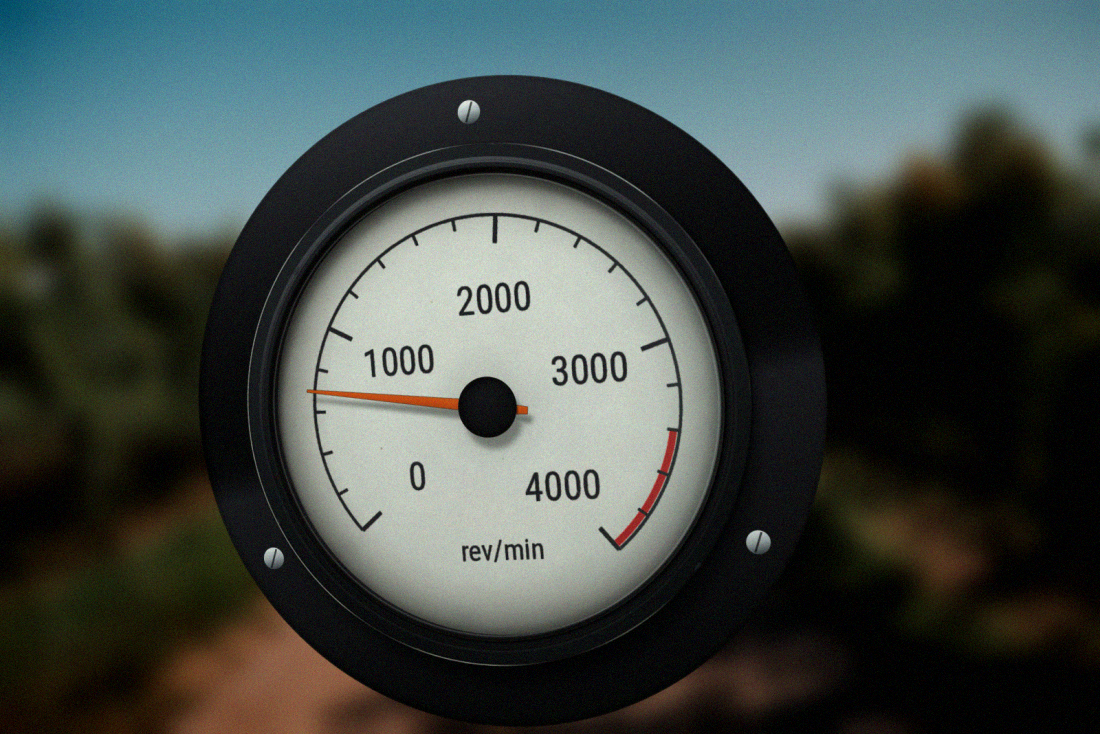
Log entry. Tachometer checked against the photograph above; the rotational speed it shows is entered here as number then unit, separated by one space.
700 rpm
